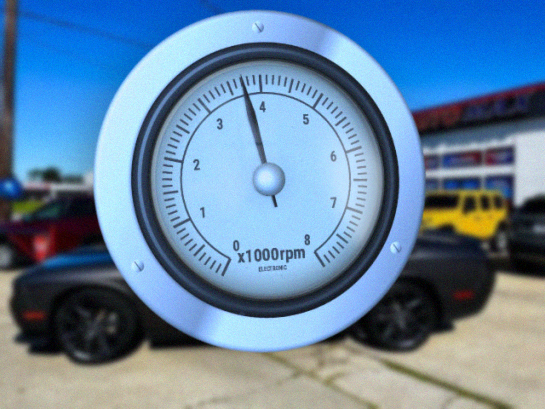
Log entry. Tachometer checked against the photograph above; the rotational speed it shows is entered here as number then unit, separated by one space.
3700 rpm
